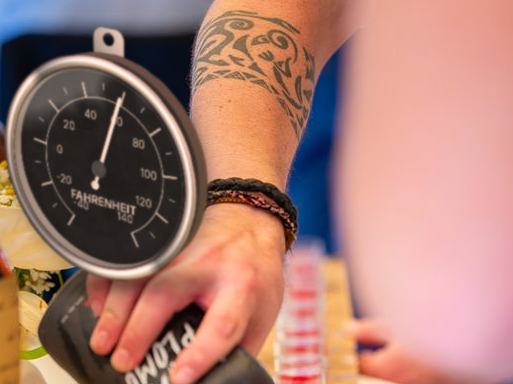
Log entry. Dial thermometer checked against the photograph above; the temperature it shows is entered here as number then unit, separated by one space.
60 °F
